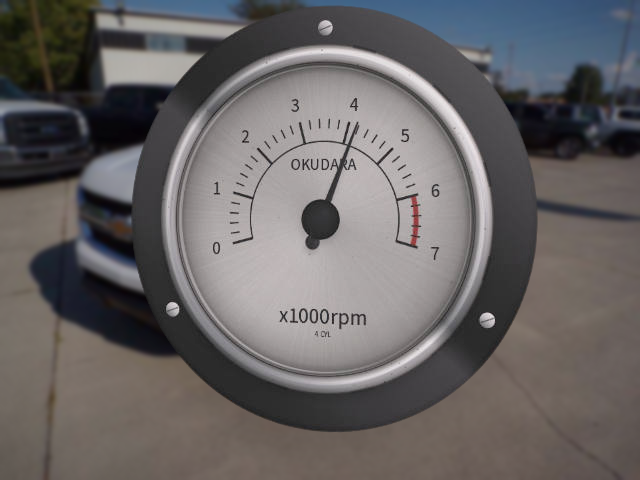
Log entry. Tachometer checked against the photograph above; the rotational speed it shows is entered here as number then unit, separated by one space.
4200 rpm
